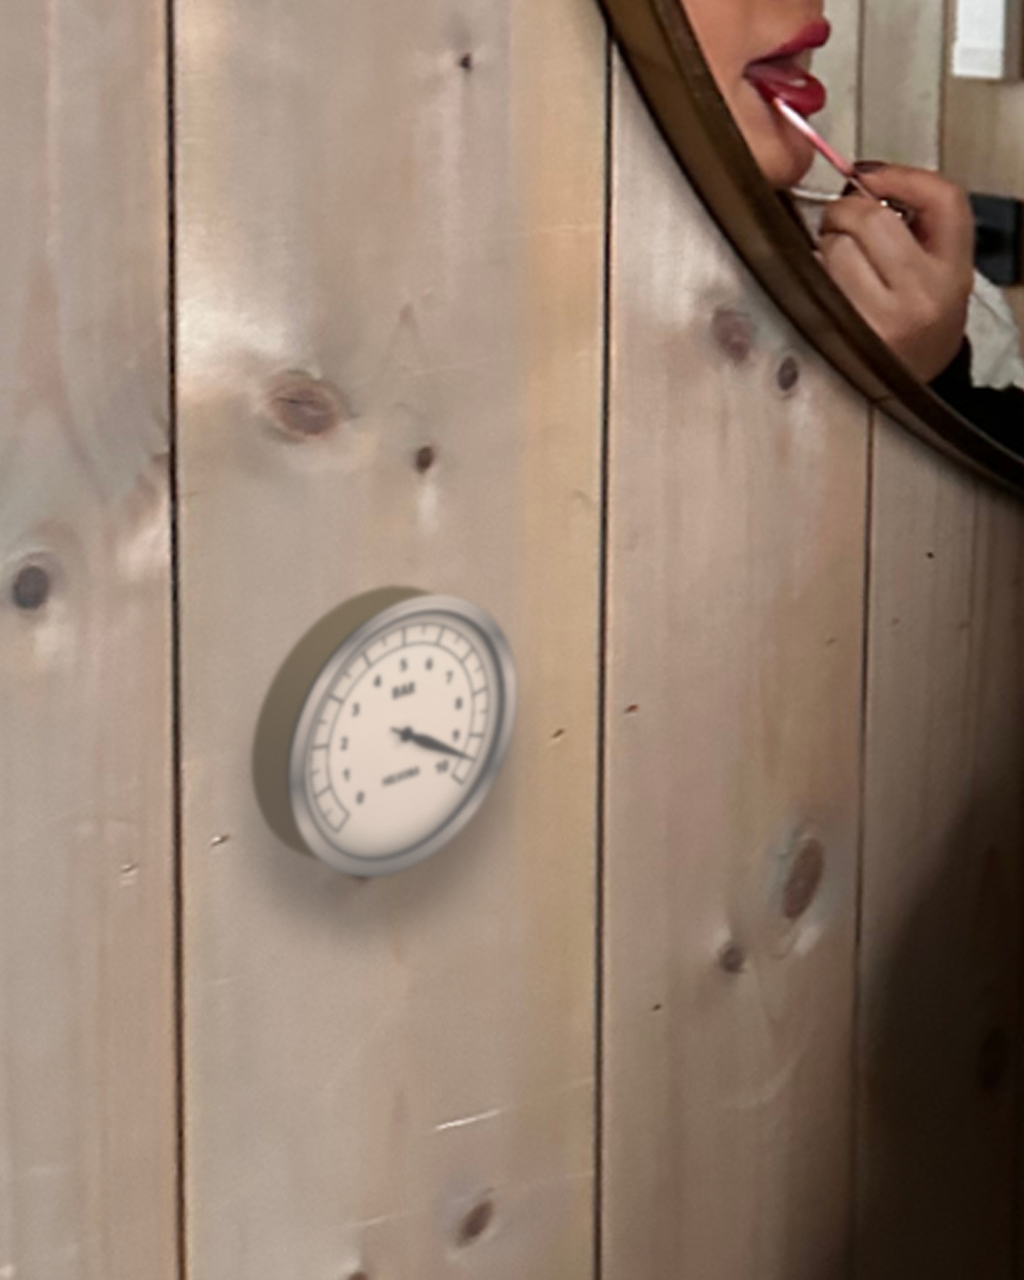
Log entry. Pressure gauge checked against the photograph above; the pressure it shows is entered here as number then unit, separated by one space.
9.5 bar
